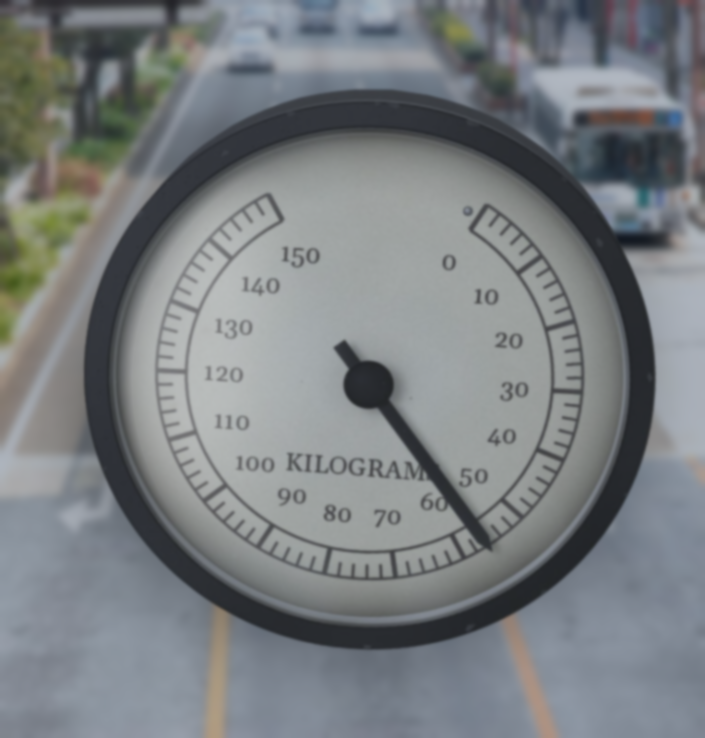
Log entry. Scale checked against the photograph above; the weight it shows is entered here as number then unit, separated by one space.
56 kg
